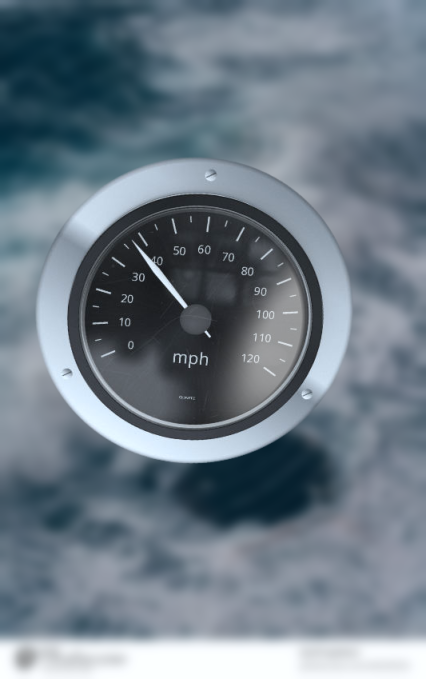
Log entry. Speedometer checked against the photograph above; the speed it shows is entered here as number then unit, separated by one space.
37.5 mph
